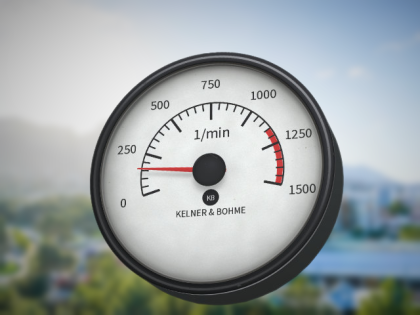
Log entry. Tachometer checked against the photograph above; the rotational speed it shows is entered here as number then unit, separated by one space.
150 rpm
